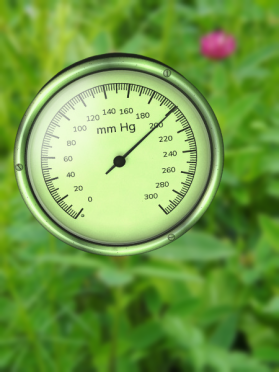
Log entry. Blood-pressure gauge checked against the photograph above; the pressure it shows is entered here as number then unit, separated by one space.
200 mmHg
